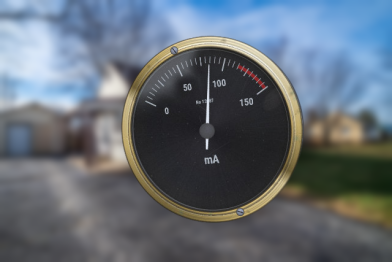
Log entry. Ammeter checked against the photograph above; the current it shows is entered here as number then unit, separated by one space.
85 mA
